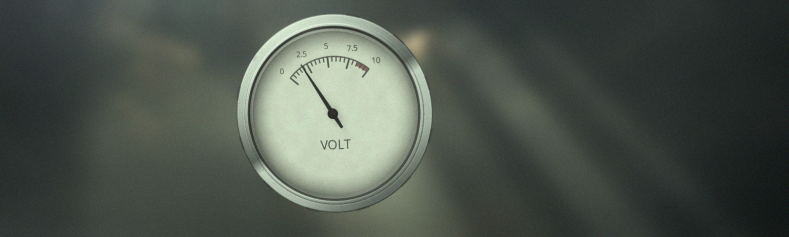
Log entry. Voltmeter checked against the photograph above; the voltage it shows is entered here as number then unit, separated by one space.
2 V
